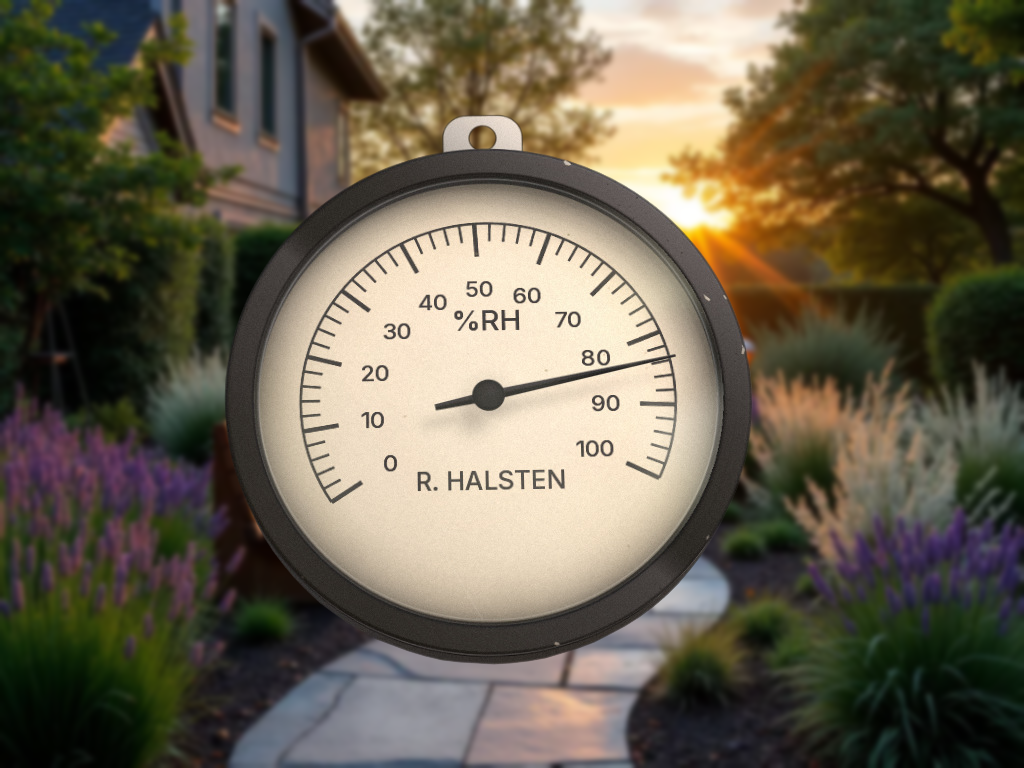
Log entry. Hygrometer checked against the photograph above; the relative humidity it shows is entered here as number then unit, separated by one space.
84 %
